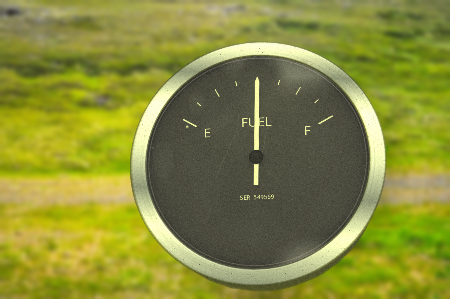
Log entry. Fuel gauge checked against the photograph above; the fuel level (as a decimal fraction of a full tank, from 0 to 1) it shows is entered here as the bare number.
0.5
